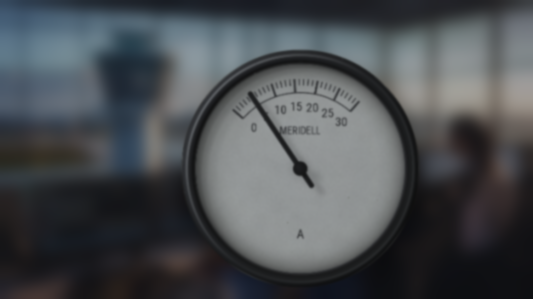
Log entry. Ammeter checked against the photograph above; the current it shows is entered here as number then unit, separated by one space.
5 A
